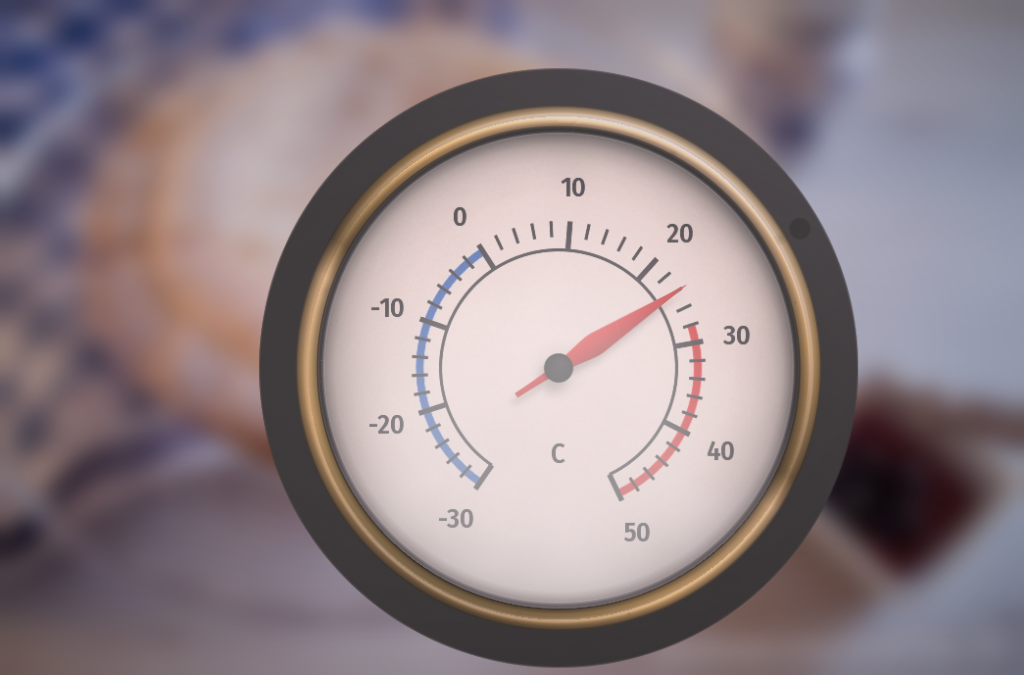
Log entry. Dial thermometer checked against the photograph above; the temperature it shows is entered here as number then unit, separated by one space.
24 °C
